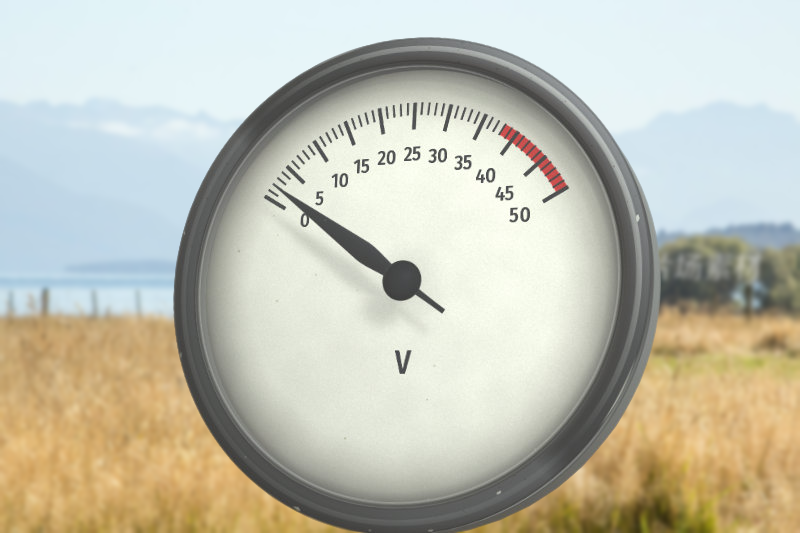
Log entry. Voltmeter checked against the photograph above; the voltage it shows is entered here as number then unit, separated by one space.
2 V
